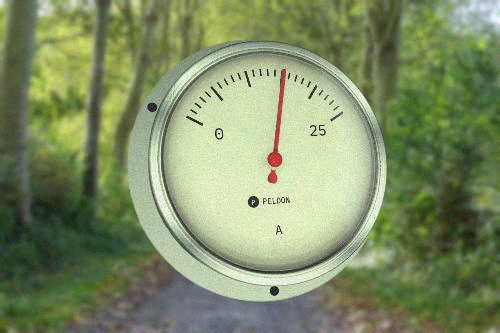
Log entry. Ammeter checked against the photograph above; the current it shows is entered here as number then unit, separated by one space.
15 A
